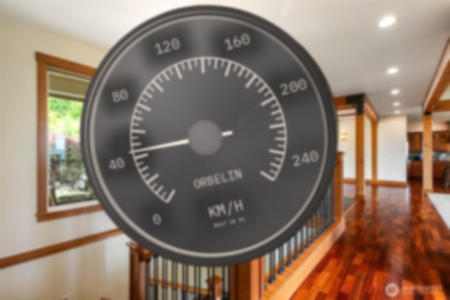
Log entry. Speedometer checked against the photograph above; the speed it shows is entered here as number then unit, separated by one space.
45 km/h
